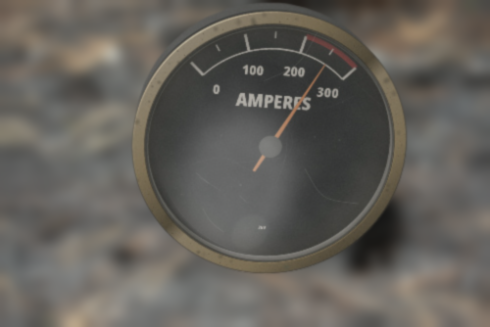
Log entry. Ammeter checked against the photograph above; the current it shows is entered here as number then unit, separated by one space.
250 A
